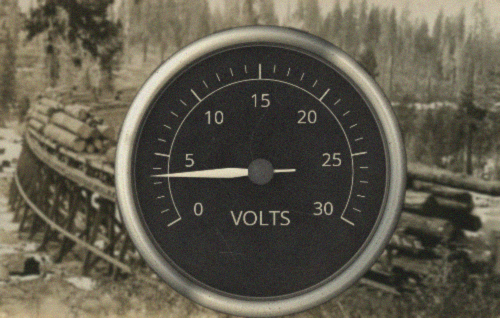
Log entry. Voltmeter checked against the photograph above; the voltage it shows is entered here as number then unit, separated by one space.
3.5 V
